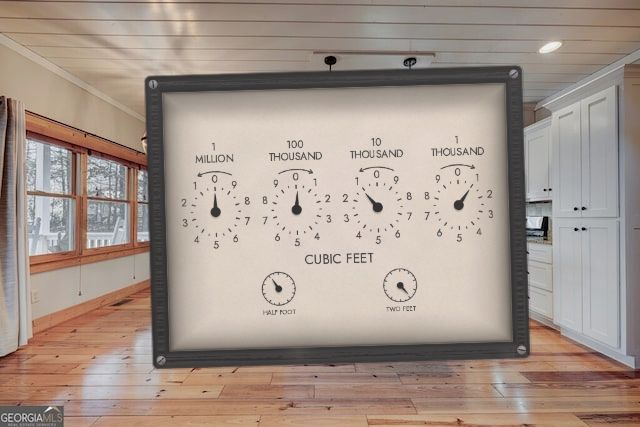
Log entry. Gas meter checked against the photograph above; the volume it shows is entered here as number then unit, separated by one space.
1100 ft³
